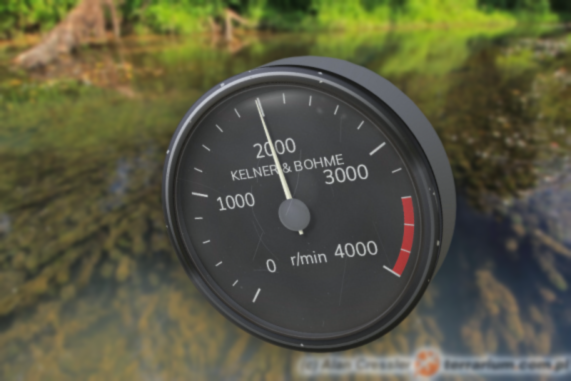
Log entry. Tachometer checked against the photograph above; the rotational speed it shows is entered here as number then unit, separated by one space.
2000 rpm
